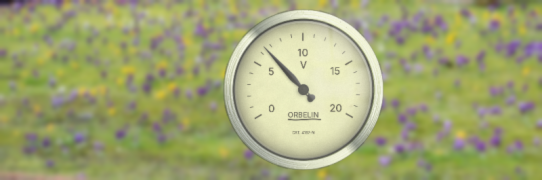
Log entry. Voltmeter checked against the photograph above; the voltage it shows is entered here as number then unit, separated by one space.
6.5 V
